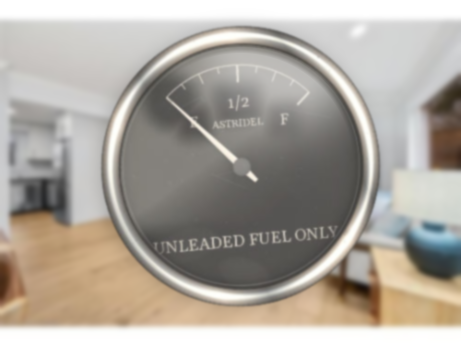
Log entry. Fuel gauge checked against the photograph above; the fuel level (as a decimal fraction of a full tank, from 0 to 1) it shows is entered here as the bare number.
0
